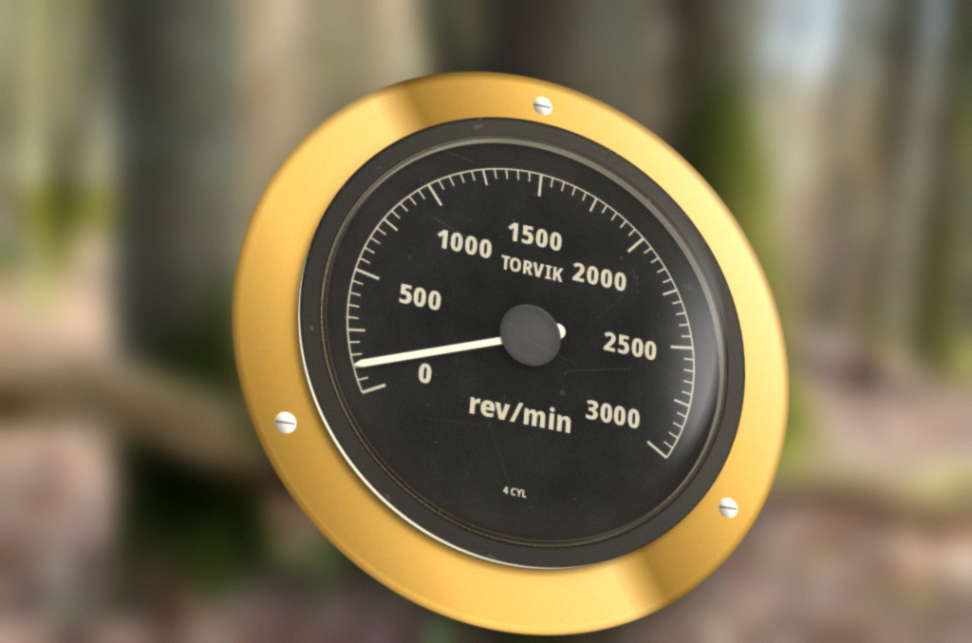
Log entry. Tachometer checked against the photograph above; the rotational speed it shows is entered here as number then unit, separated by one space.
100 rpm
